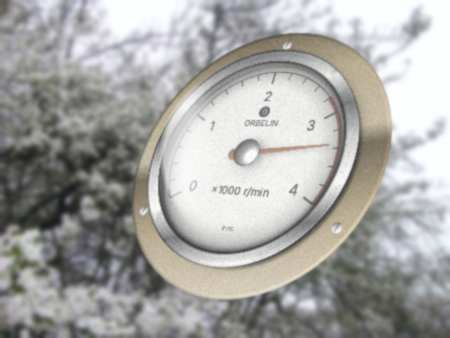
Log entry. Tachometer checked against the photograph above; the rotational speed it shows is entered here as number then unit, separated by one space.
3400 rpm
